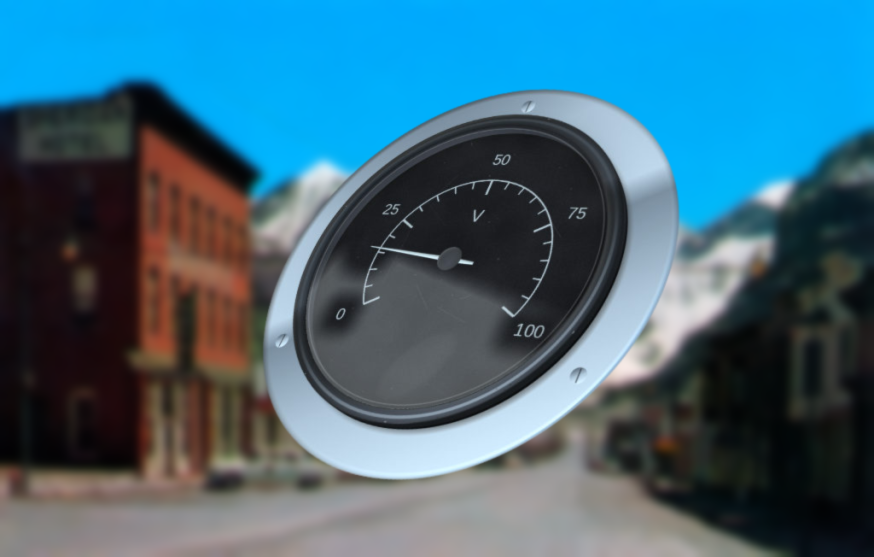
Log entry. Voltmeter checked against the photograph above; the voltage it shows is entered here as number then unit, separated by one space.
15 V
